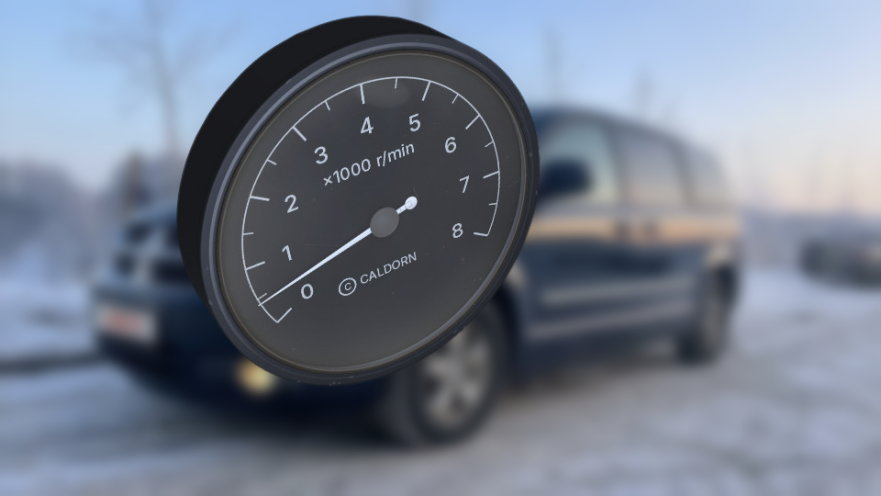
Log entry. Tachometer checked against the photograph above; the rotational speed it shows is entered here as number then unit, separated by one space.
500 rpm
